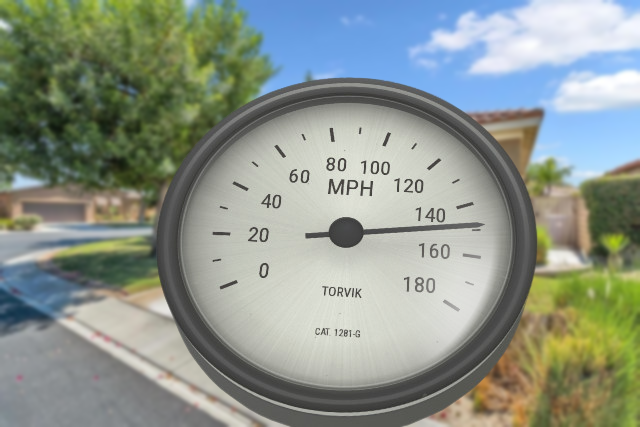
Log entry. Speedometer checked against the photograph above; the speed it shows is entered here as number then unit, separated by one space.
150 mph
